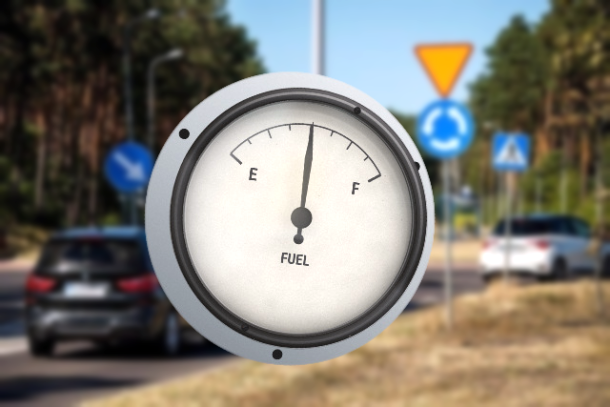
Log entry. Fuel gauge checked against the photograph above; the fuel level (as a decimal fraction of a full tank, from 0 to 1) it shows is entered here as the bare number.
0.5
